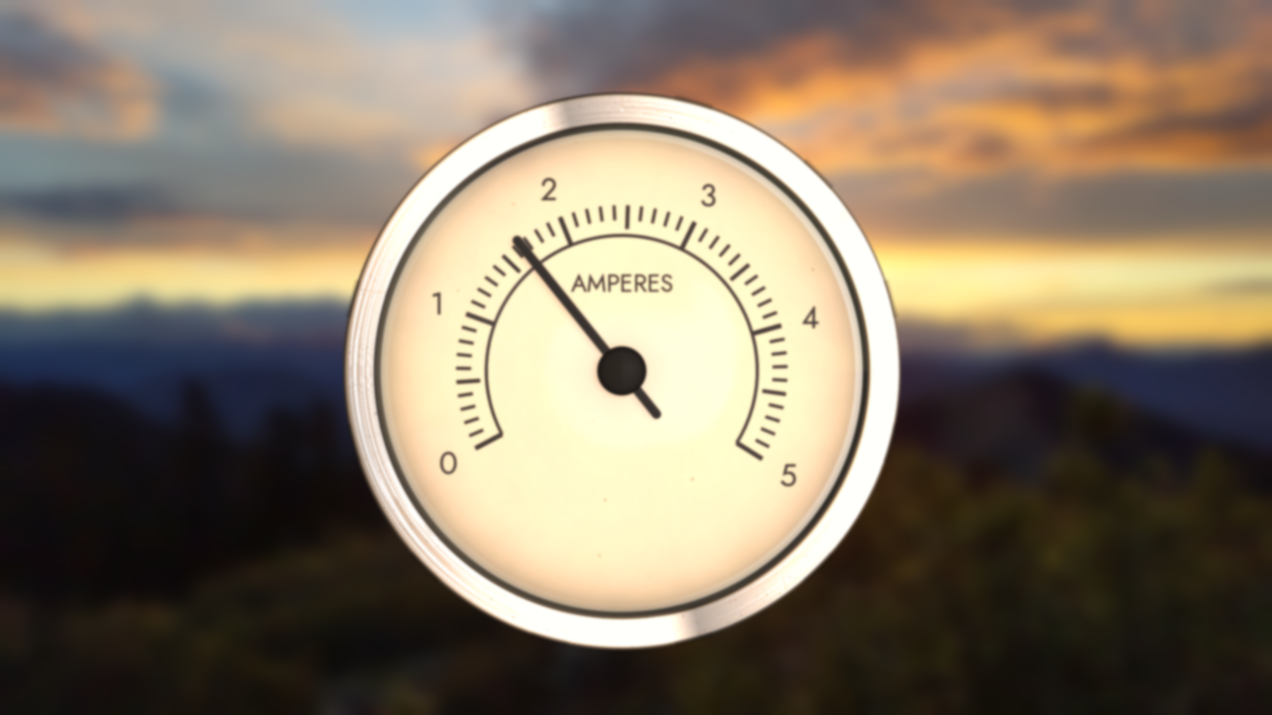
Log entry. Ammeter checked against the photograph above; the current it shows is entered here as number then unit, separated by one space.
1.65 A
